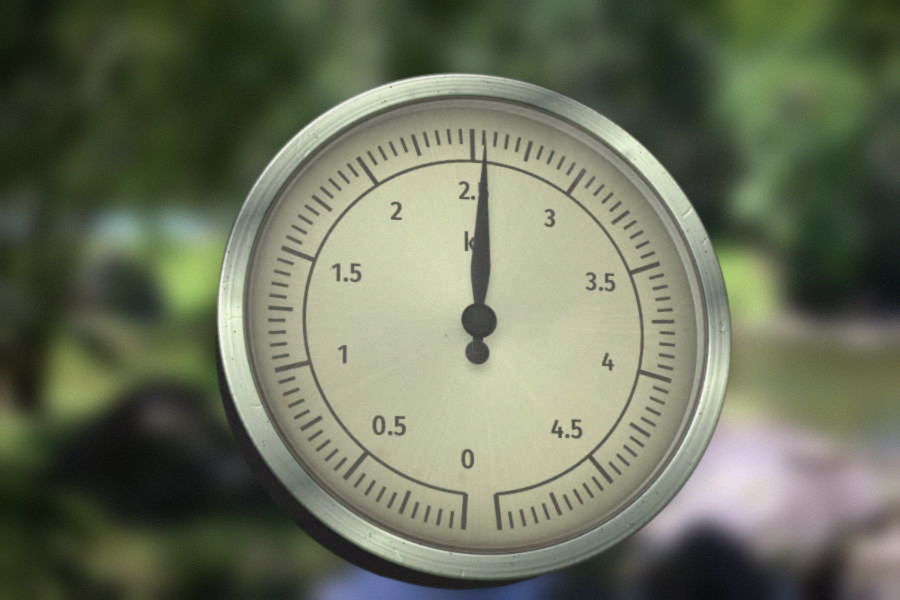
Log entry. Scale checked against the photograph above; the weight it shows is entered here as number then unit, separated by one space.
2.55 kg
